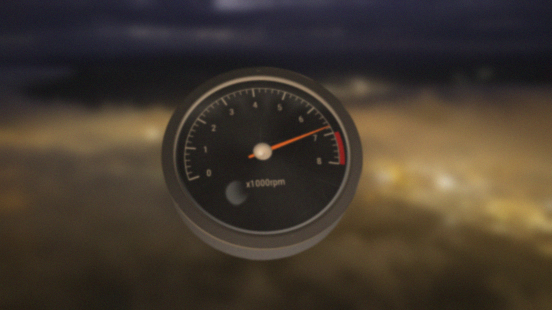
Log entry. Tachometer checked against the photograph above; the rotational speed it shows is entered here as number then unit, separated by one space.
6800 rpm
